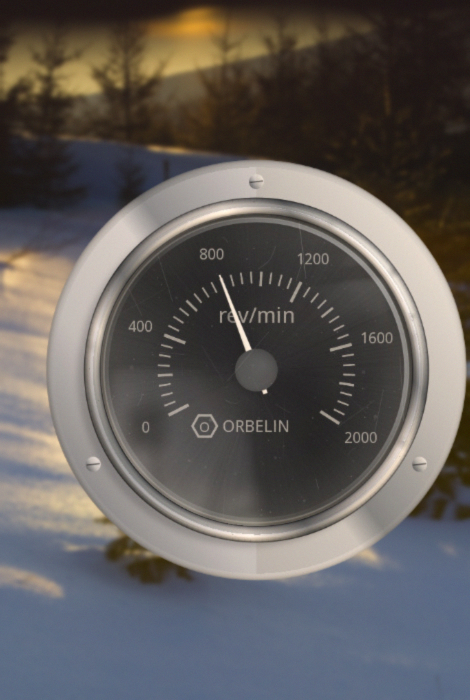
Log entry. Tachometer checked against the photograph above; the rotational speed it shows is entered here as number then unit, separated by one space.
800 rpm
